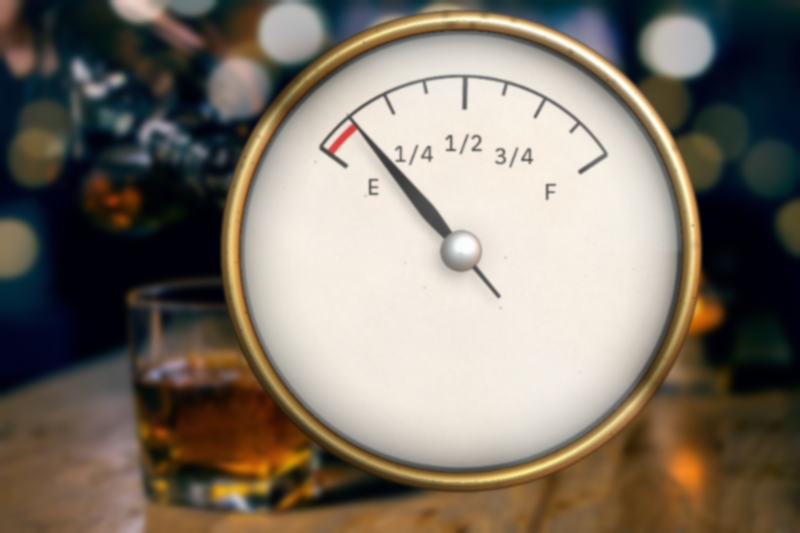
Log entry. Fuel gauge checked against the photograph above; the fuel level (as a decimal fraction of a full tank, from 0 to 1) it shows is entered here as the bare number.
0.125
